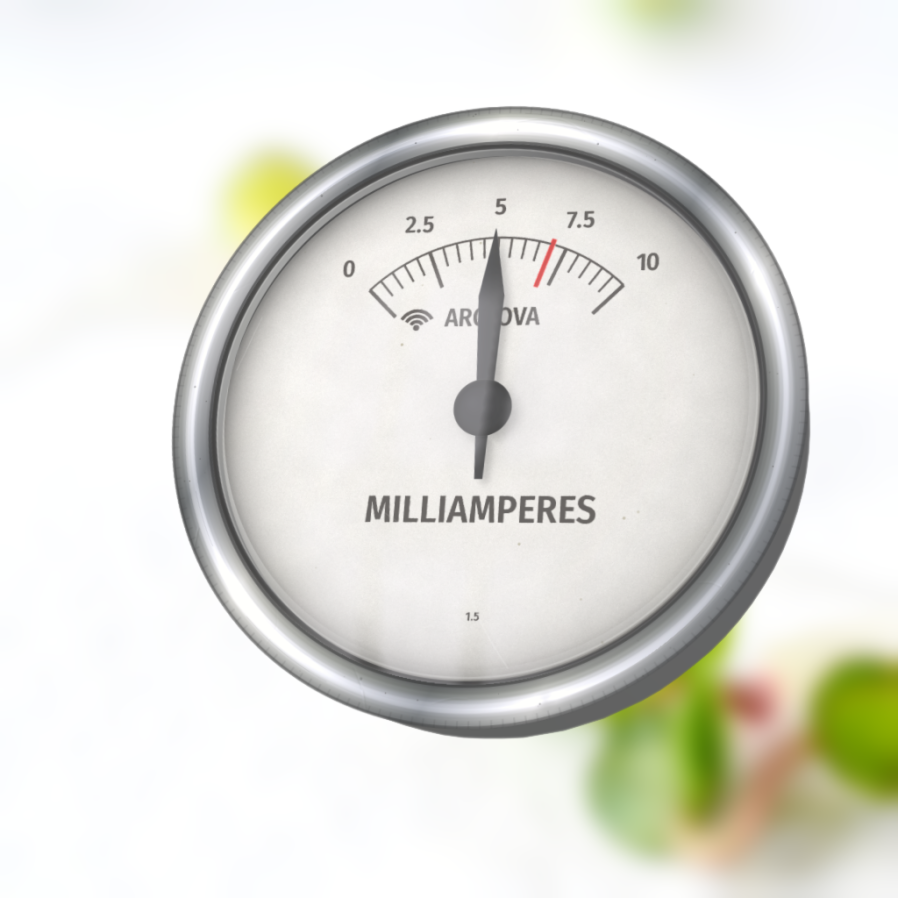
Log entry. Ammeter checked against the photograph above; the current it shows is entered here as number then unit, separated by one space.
5 mA
